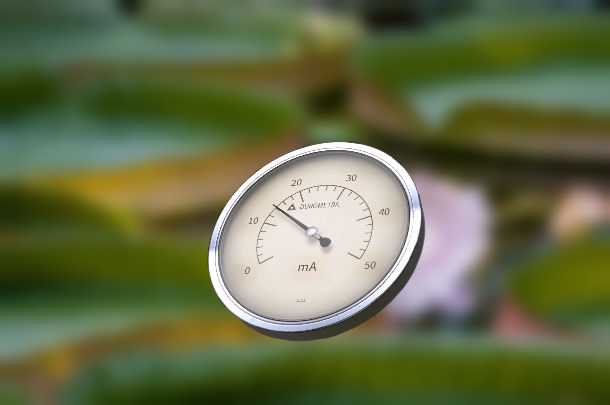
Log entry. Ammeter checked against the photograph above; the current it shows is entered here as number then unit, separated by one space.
14 mA
